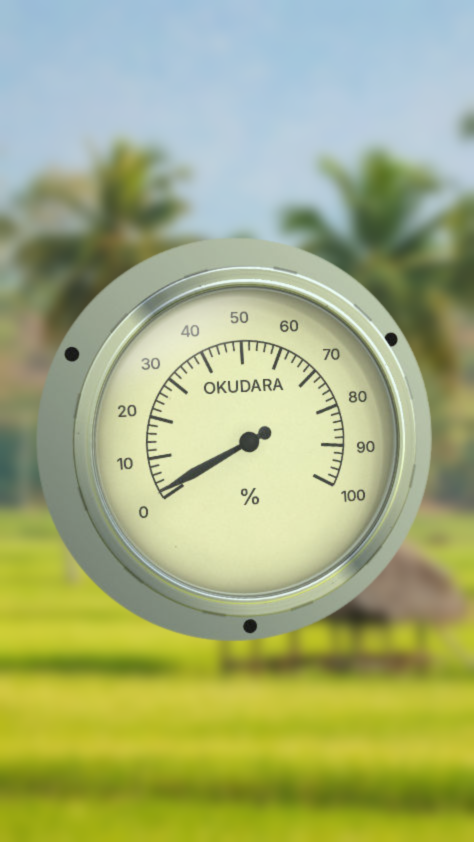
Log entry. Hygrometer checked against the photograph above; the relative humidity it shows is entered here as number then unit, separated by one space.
2 %
